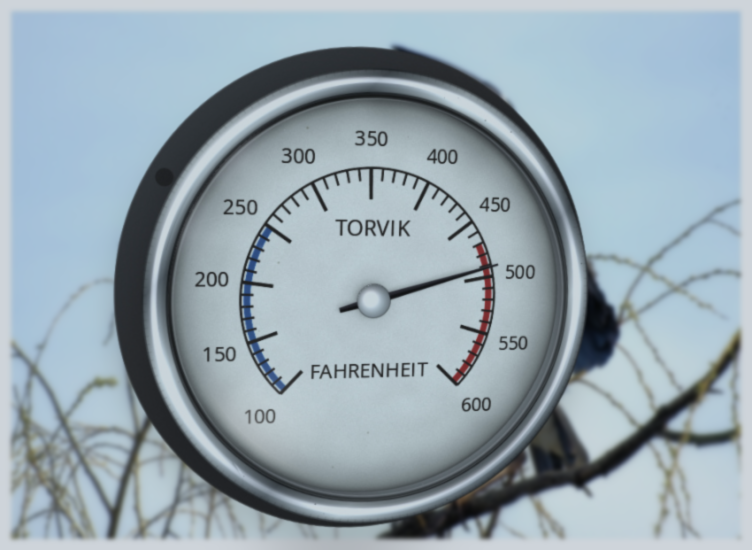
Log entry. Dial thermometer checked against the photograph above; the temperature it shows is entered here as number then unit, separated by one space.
490 °F
